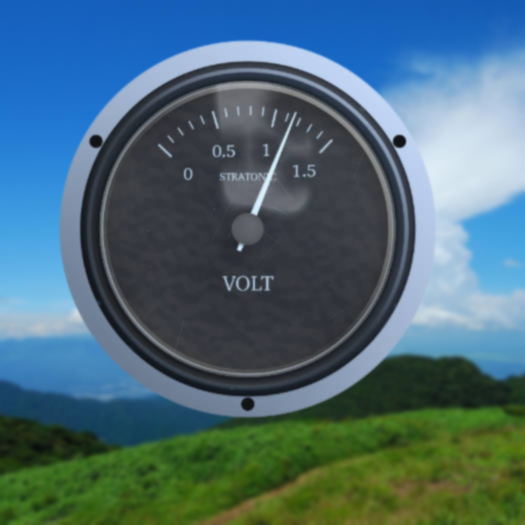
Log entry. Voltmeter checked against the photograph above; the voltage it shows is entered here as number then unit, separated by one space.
1.15 V
